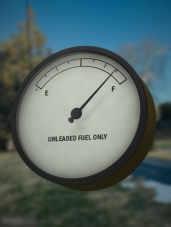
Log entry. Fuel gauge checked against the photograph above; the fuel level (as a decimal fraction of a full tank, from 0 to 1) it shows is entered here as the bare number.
0.875
